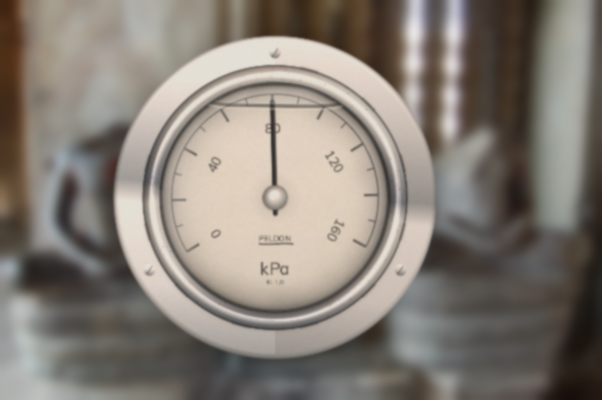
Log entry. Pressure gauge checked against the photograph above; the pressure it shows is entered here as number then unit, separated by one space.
80 kPa
